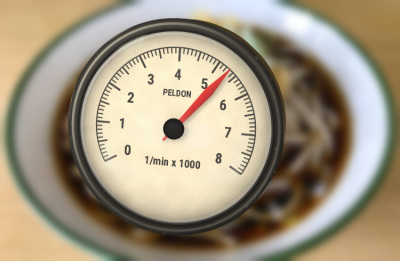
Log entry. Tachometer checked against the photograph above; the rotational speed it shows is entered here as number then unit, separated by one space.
5300 rpm
